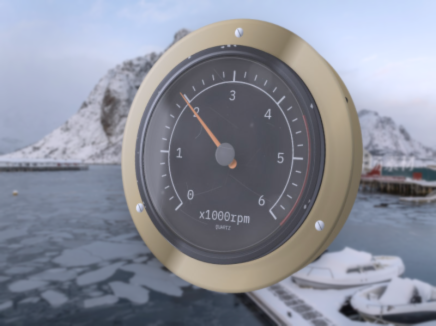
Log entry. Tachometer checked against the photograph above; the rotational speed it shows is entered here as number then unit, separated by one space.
2000 rpm
